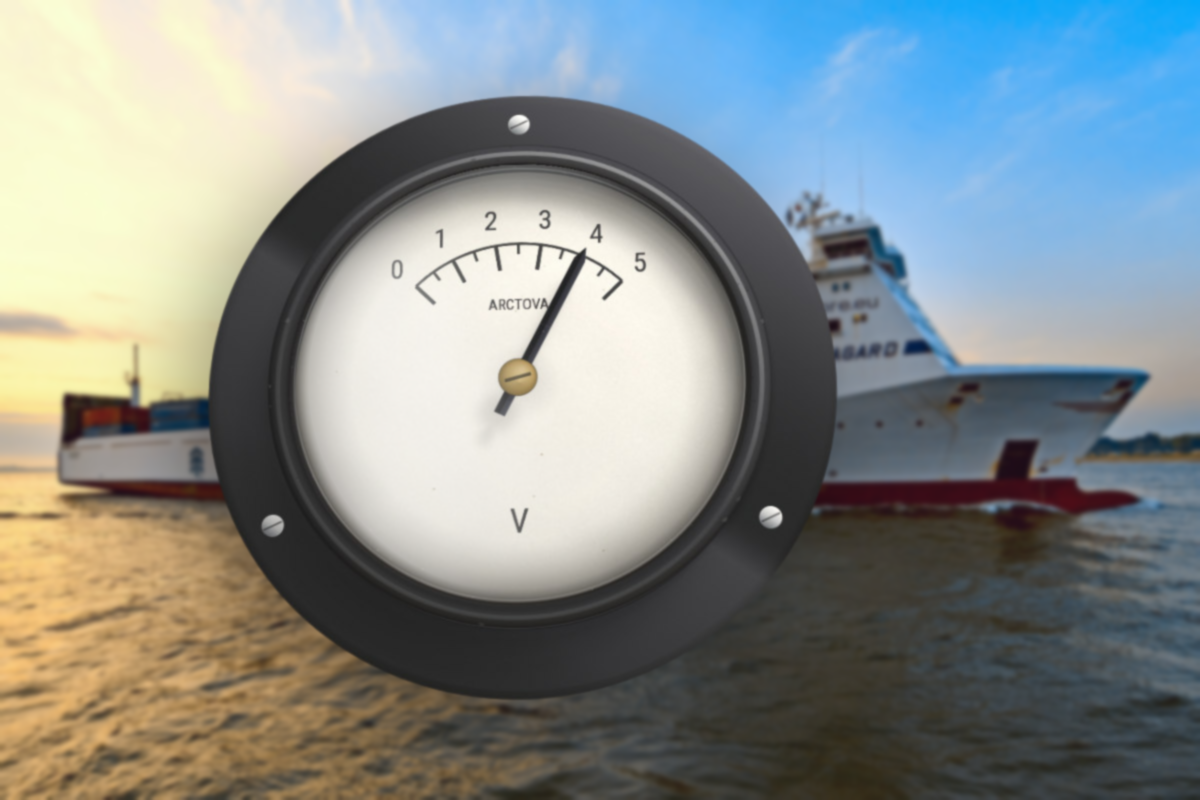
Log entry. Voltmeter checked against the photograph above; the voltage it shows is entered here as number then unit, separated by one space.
4 V
